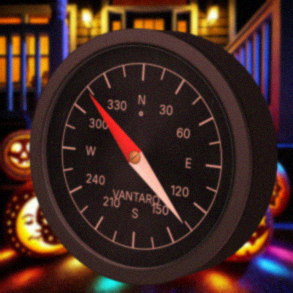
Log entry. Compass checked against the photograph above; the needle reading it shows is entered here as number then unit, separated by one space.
315 °
